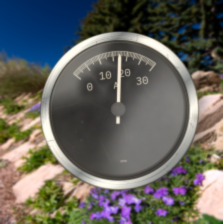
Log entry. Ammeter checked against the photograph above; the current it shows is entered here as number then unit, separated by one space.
17.5 A
